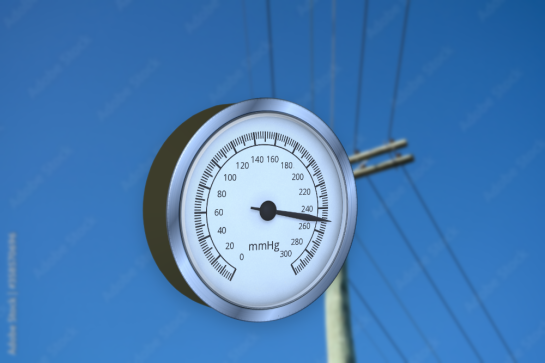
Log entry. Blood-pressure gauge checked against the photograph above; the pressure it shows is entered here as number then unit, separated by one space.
250 mmHg
